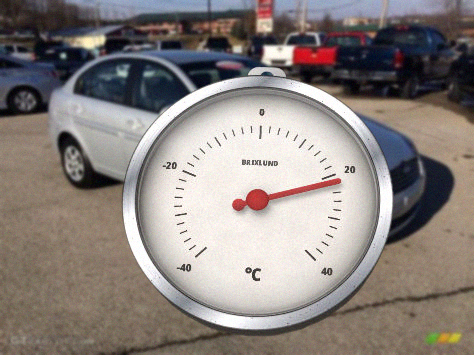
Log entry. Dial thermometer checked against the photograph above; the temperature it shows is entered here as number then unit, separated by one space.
22 °C
